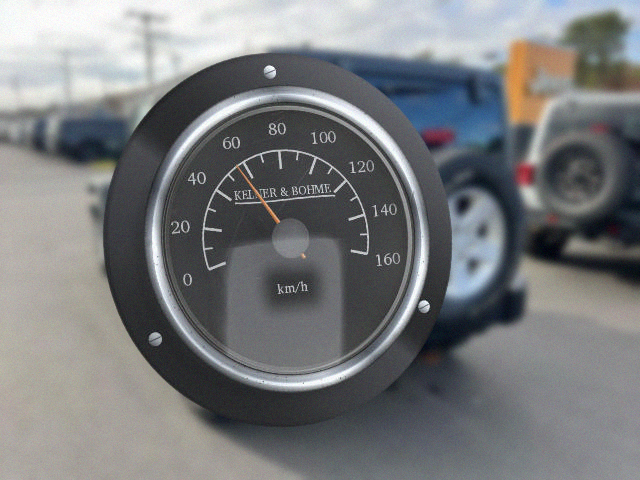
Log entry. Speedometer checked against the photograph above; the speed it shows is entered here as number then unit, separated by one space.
55 km/h
